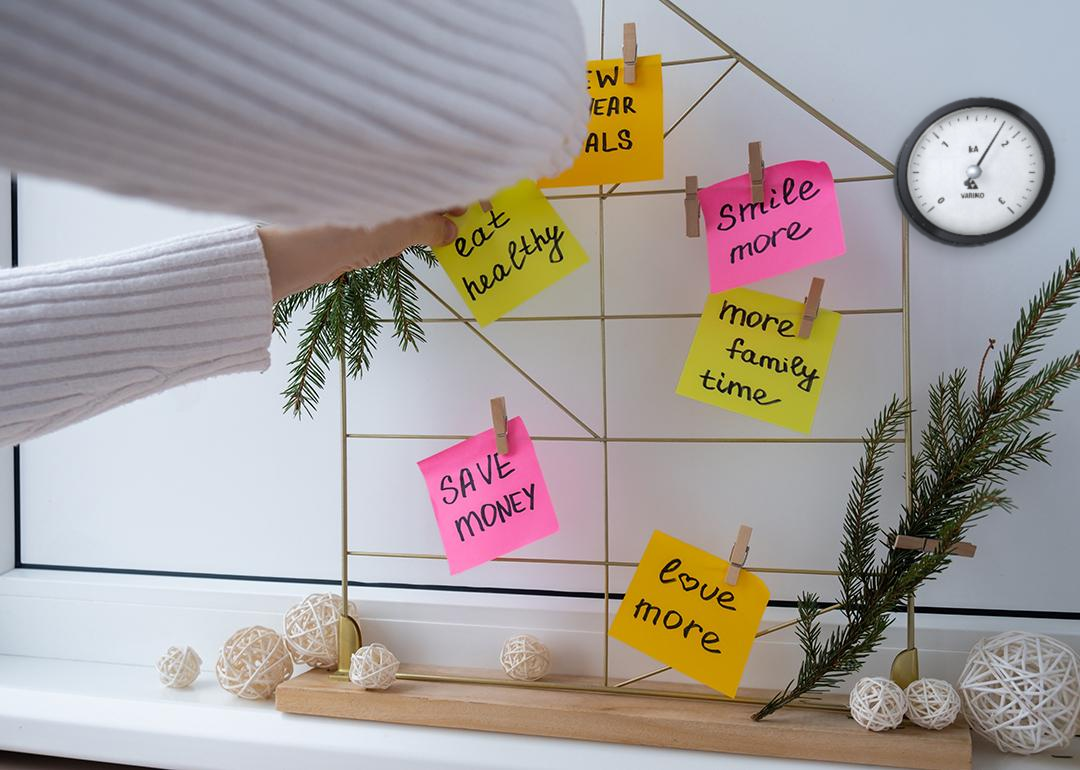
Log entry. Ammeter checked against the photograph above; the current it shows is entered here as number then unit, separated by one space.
1.8 kA
